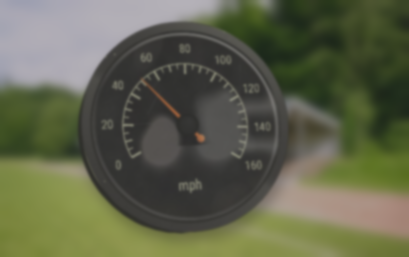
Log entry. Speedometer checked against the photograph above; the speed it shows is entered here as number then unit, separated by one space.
50 mph
